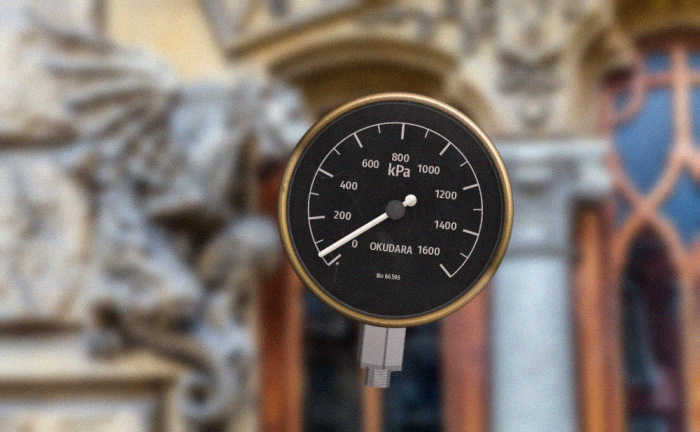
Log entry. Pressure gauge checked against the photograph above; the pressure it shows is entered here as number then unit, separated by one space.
50 kPa
